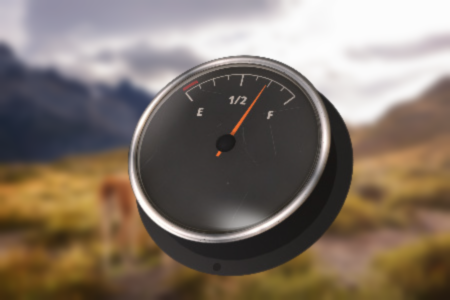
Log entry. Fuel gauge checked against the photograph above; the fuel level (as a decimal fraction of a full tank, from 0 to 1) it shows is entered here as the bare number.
0.75
